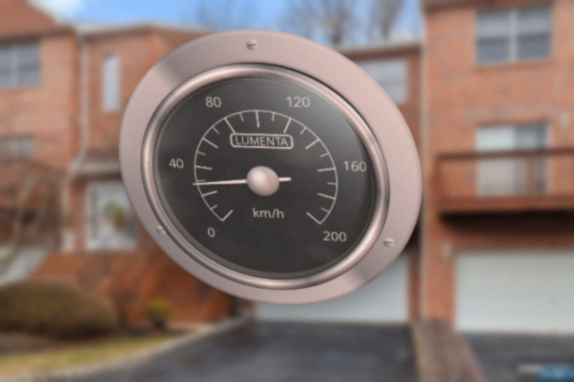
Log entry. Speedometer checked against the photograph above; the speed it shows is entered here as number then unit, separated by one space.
30 km/h
